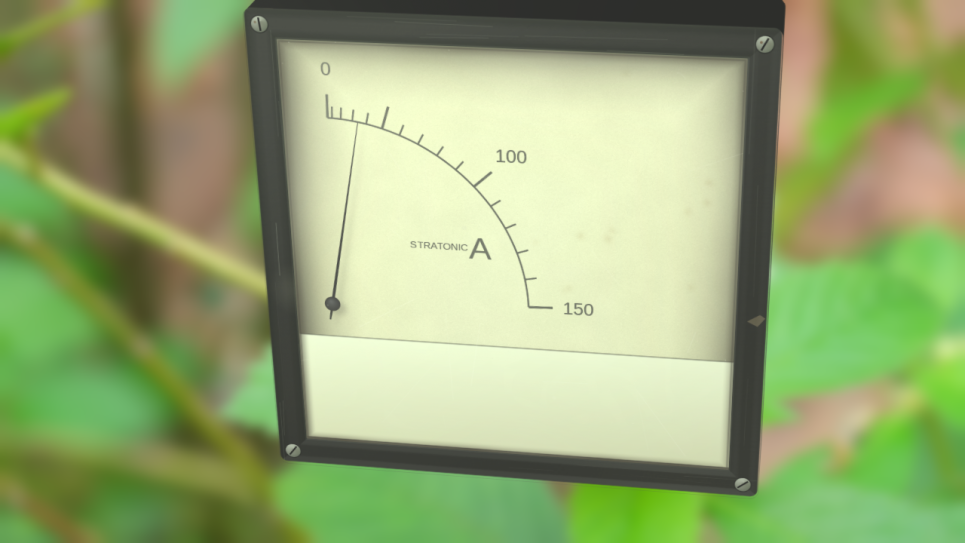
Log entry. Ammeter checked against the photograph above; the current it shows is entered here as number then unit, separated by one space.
35 A
